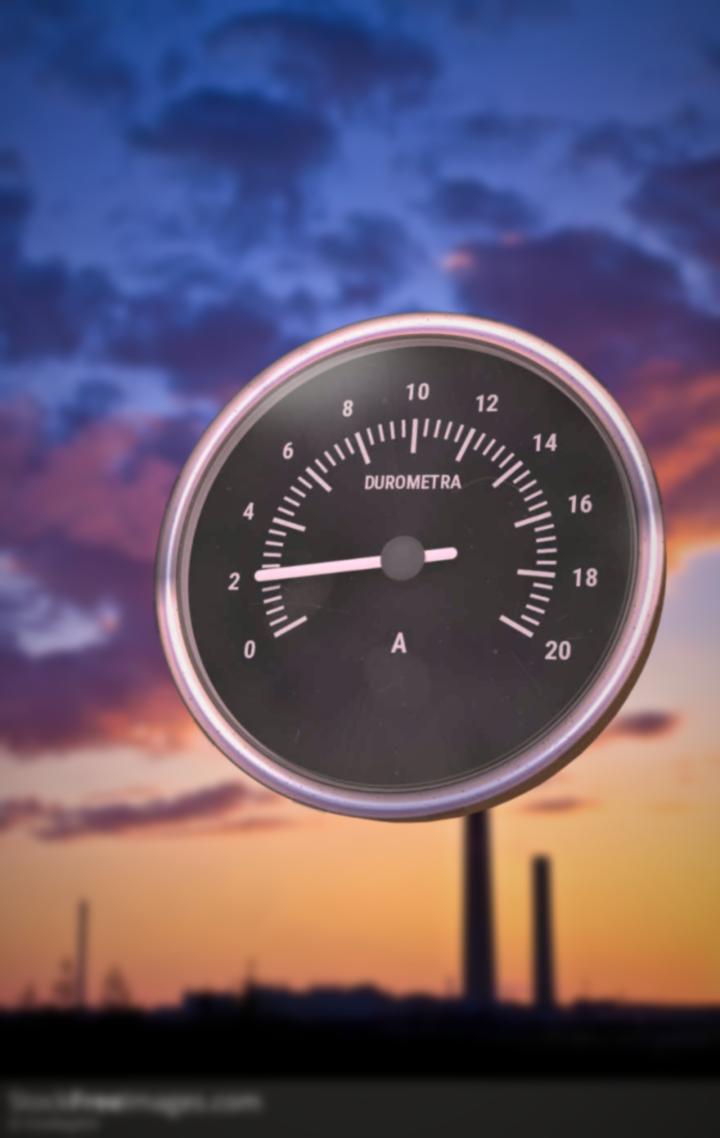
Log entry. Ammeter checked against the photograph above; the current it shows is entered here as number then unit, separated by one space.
2 A
